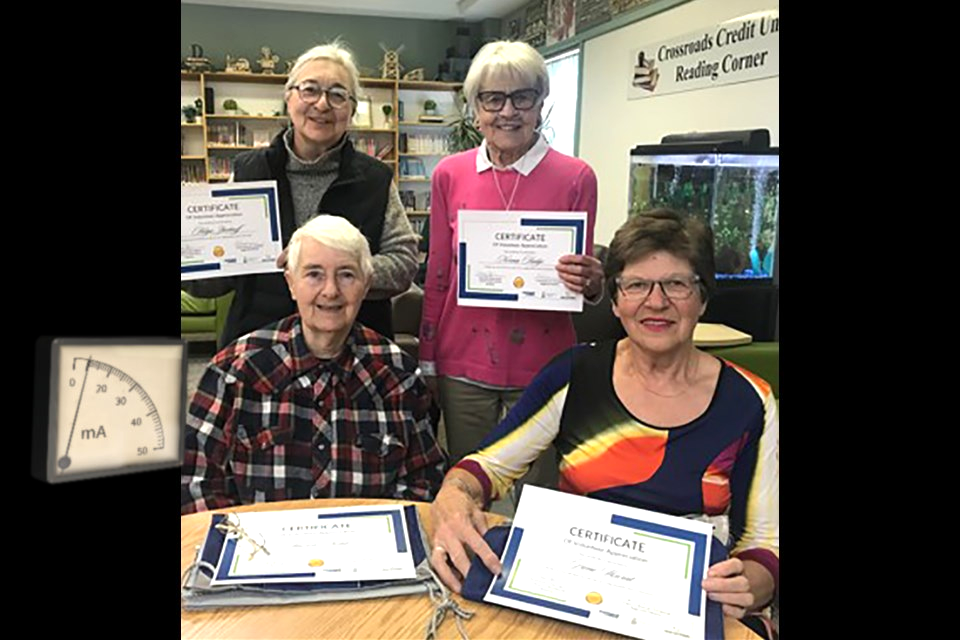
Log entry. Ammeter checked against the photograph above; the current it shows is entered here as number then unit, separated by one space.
10 mA
